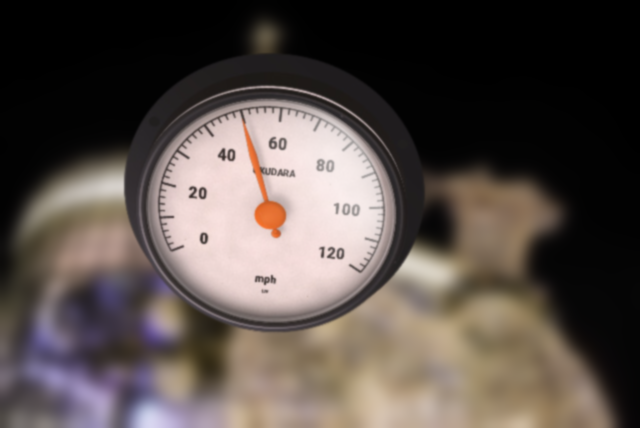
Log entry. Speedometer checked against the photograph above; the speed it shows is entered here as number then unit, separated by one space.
50 mph
